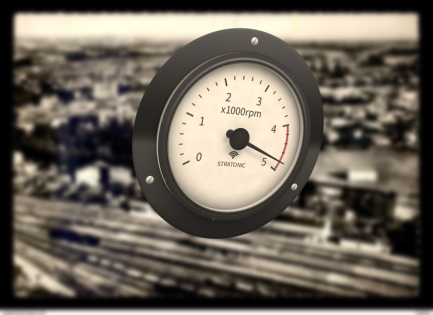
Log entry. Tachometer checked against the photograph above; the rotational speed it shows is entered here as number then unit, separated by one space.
4800 rpm
